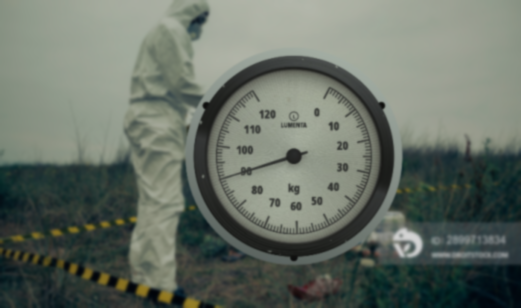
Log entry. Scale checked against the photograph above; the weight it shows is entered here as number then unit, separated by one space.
90 kg
